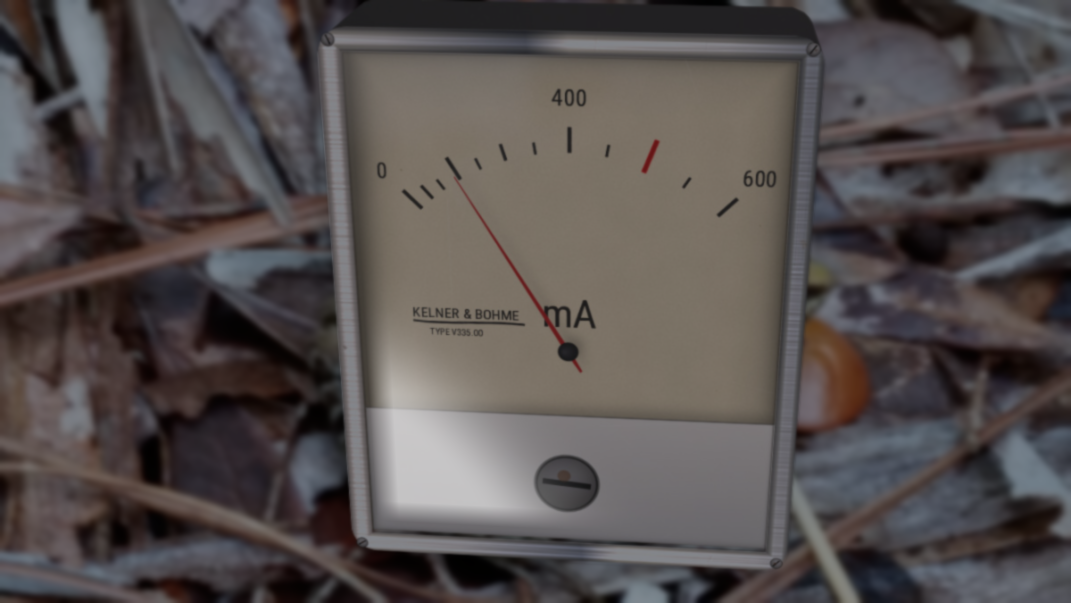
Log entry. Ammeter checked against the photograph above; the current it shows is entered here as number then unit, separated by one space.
200 mA
